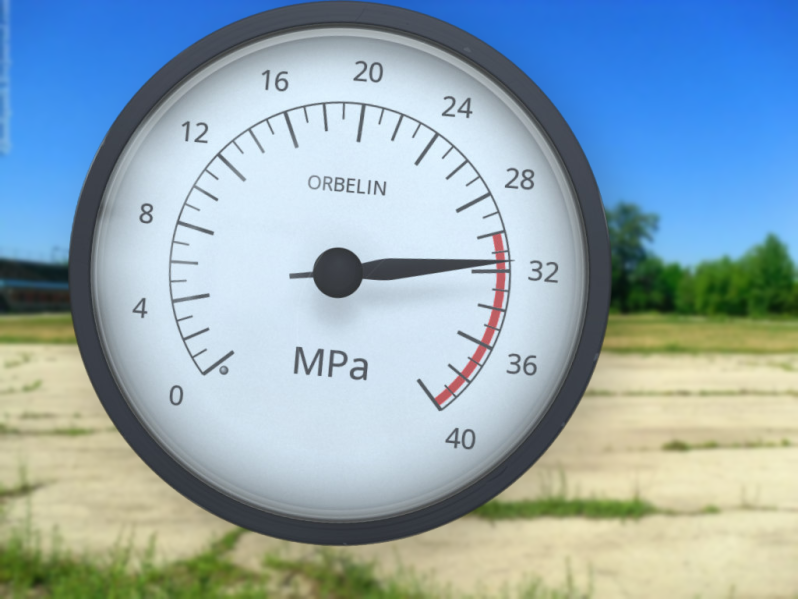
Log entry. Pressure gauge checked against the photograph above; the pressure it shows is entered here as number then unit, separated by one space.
31.5 MPa
